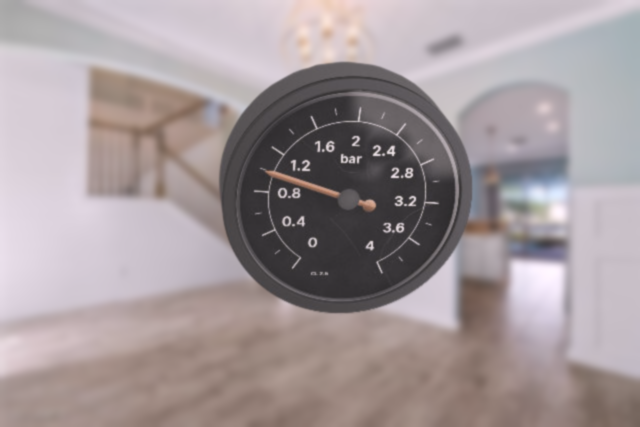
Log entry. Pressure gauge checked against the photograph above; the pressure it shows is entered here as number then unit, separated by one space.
1 bar
